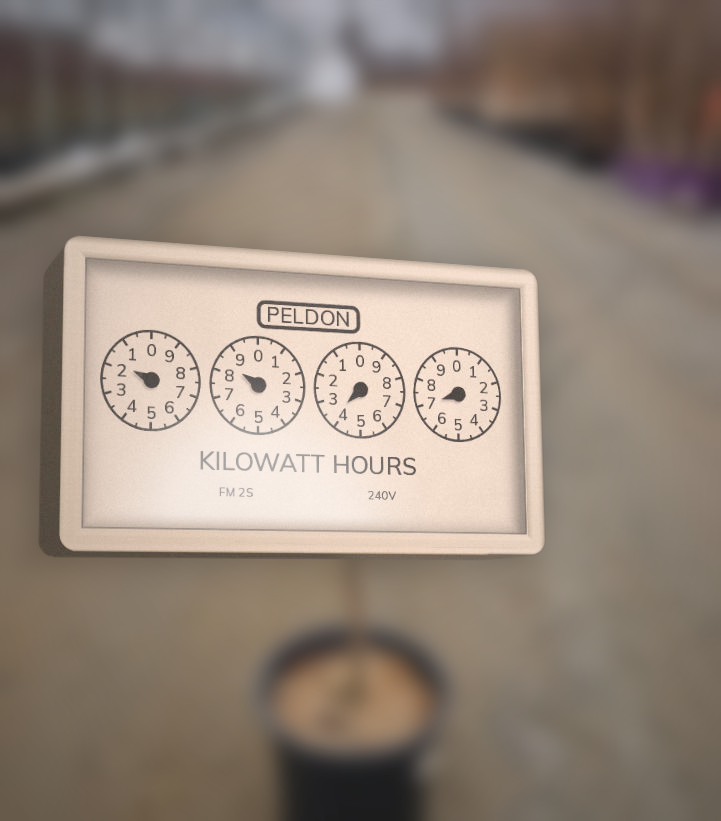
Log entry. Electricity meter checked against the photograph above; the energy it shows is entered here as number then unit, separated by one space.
1837 kWh
